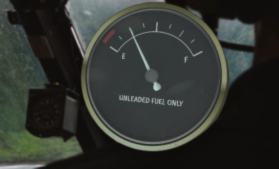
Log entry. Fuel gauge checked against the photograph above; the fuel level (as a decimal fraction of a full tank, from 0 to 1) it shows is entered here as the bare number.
0.25
